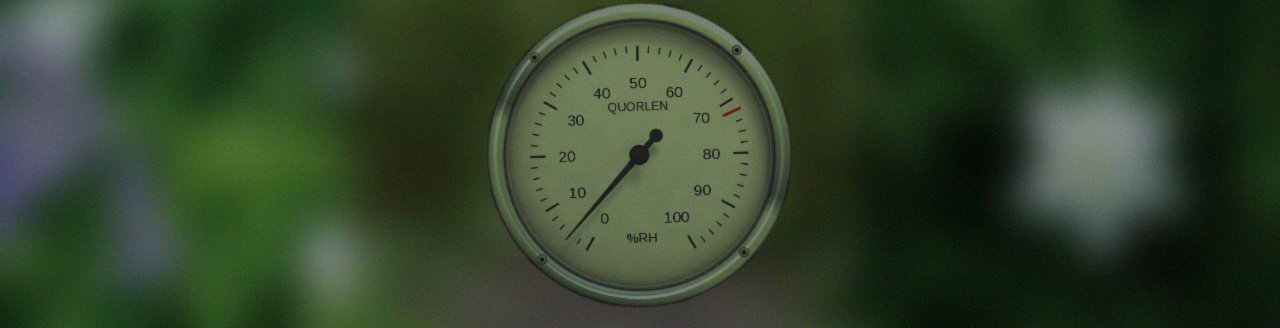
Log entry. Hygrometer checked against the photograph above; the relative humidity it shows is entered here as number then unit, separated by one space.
4 %
